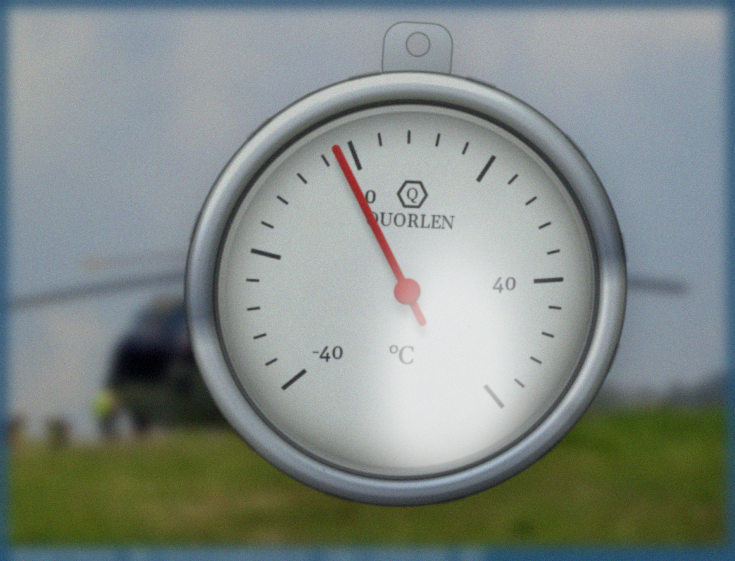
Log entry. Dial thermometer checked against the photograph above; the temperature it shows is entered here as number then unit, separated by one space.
-2 °C
